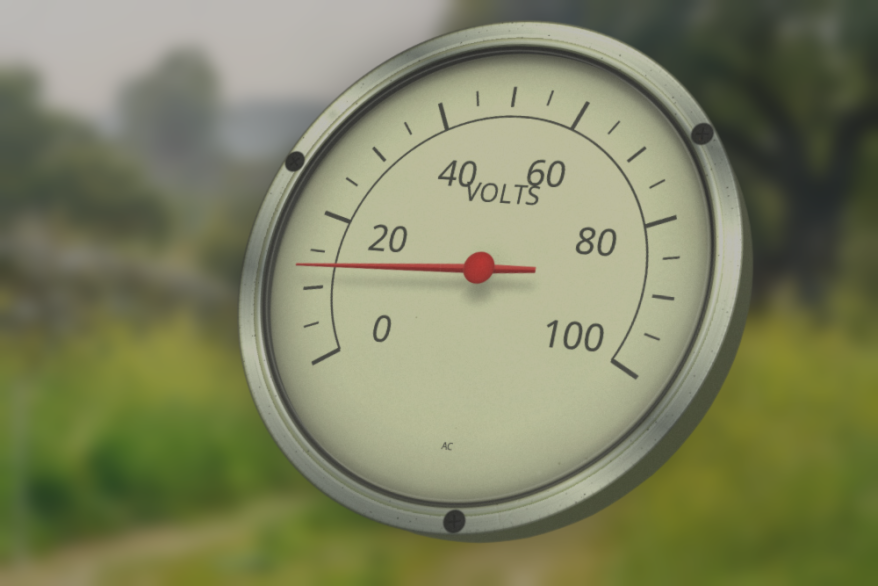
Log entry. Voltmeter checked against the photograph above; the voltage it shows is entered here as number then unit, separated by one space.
12.5 V
